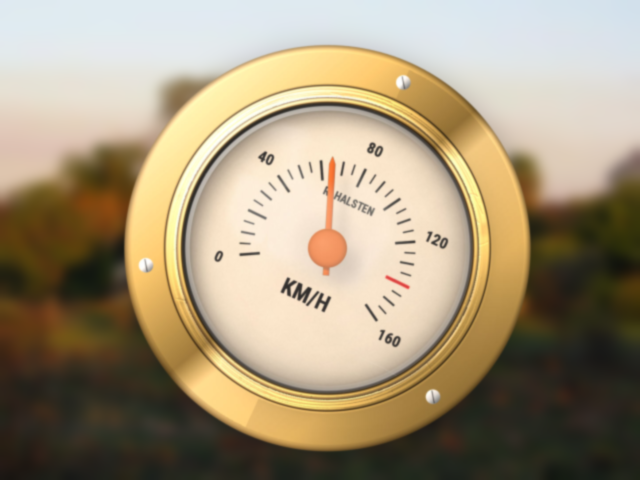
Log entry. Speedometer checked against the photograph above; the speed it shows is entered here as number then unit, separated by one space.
65 km/h
